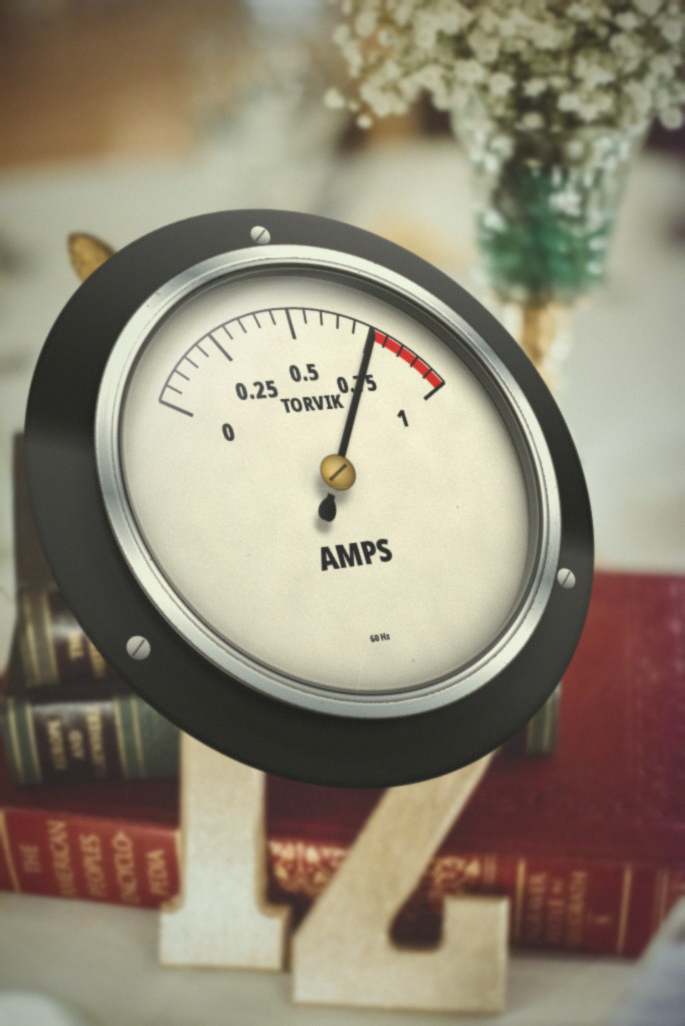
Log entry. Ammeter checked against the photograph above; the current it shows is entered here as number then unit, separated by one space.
0.75 A
